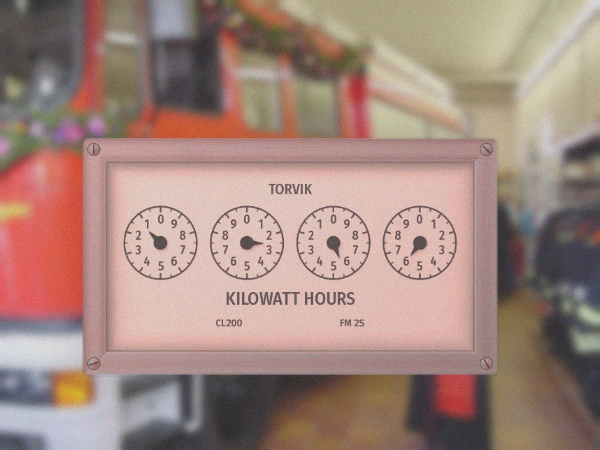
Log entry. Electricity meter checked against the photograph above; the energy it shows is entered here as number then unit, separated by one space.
1256 kWh
